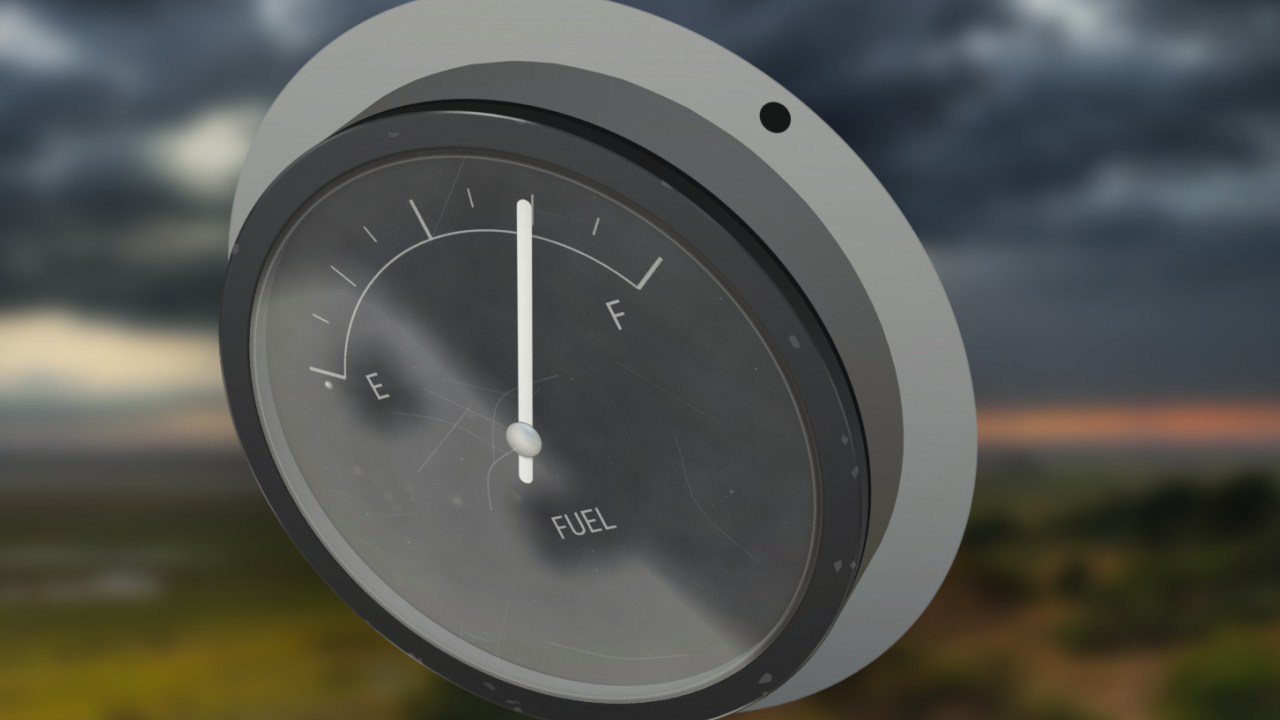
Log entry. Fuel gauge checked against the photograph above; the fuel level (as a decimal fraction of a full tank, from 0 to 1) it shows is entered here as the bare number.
0.75
